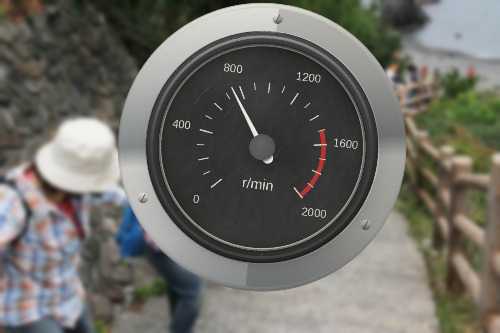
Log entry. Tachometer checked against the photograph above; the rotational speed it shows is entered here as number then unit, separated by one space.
750 rpm
